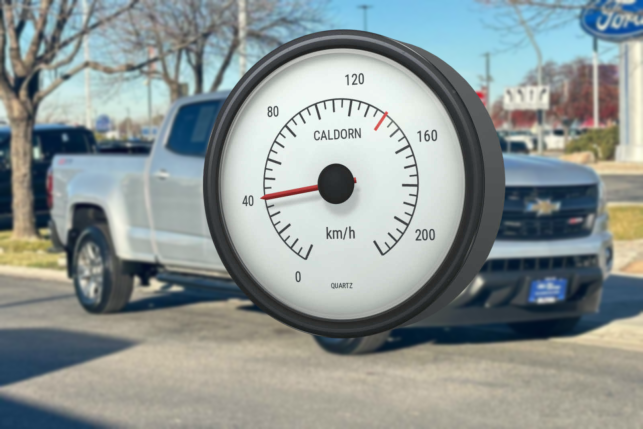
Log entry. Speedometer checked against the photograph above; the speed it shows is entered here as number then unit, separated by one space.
40 km/h
